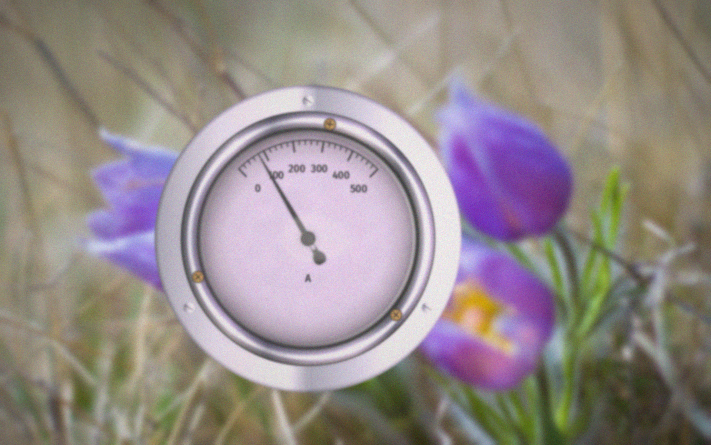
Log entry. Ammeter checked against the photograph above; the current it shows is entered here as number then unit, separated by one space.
80 A
